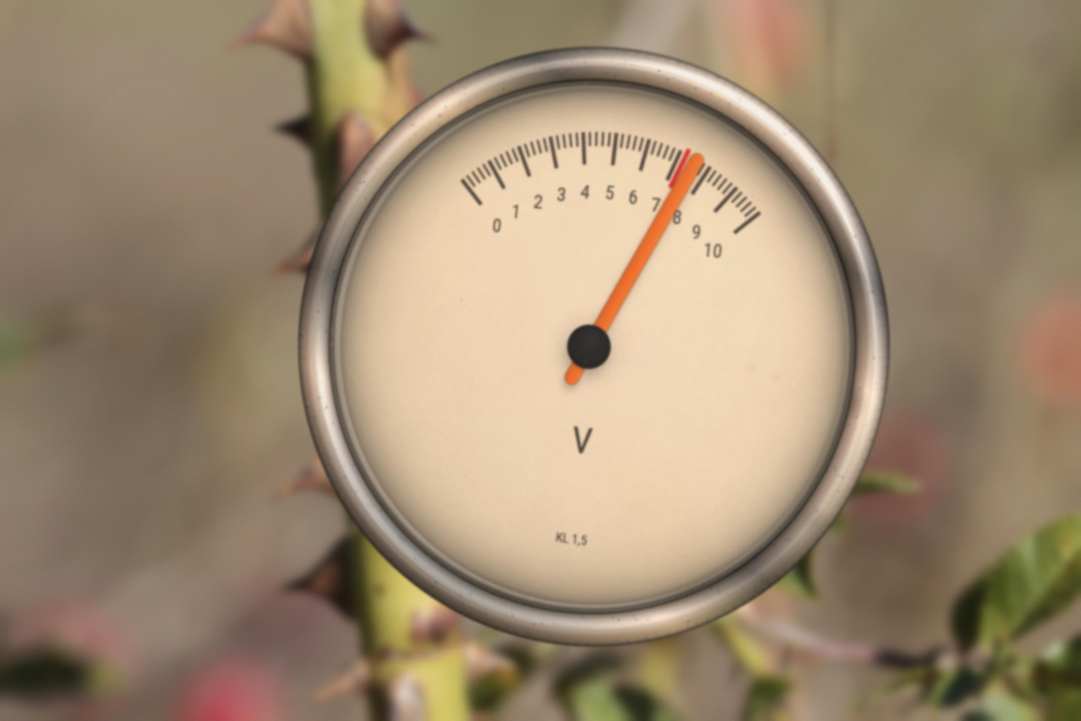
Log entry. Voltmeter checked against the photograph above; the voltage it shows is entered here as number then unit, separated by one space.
7.6 V
